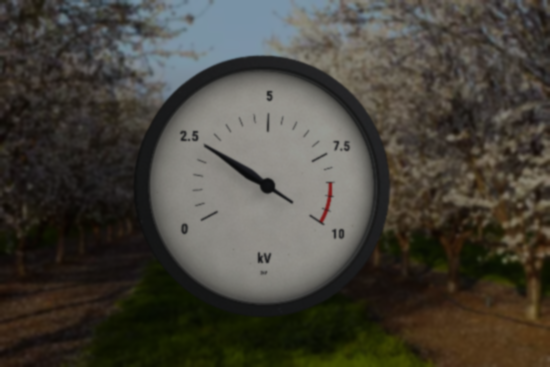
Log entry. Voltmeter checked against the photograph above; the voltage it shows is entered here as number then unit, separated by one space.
2.5 kV
